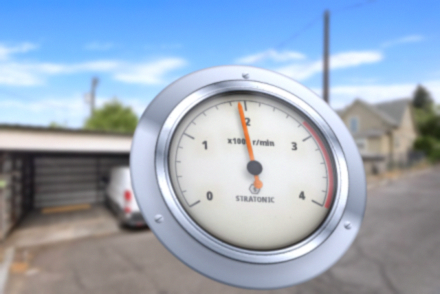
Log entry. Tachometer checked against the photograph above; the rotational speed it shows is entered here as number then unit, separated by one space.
1900 rpm
